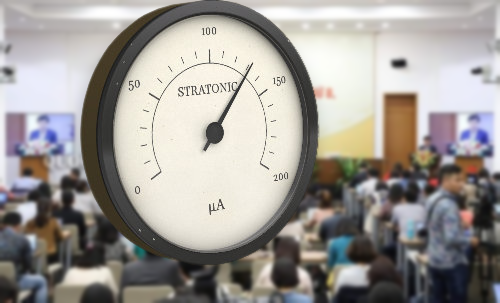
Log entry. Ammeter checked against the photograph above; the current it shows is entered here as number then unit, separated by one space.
130 µA
